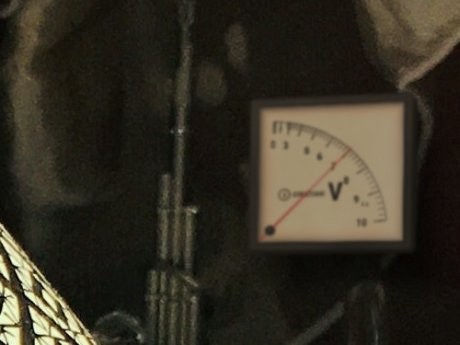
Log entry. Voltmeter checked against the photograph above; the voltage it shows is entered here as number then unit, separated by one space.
7 V
